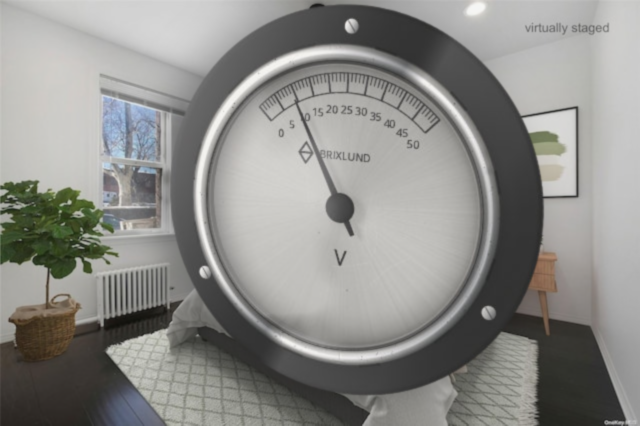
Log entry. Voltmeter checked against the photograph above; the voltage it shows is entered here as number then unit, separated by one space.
10 V
